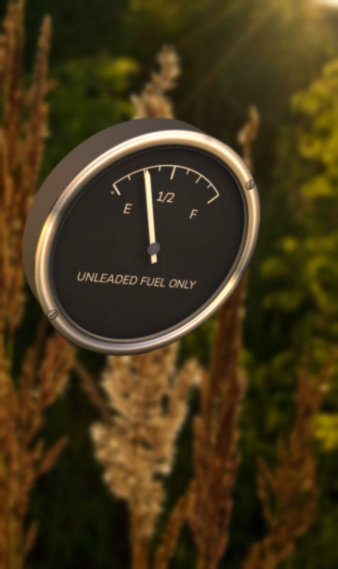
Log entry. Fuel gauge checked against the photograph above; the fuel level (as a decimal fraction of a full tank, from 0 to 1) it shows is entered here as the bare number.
0.25
